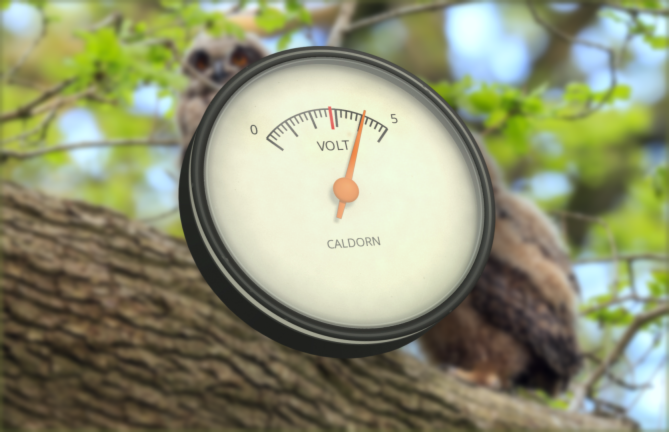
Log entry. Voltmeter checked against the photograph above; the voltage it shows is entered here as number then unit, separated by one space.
4 V
